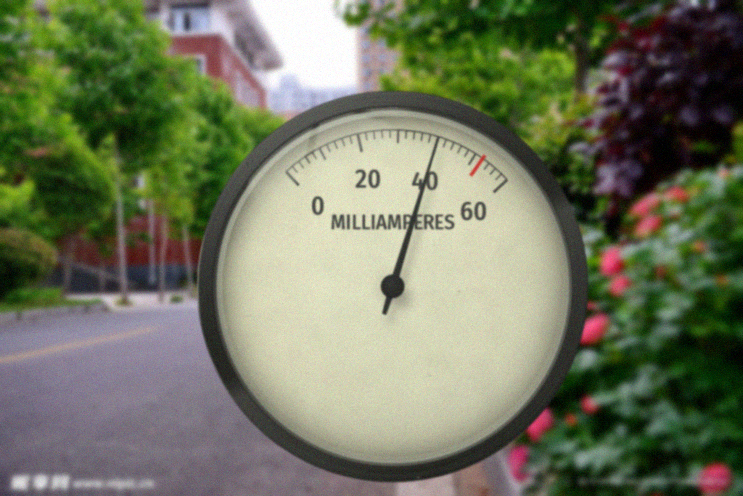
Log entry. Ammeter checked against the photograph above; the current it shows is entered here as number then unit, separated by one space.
40 mA
